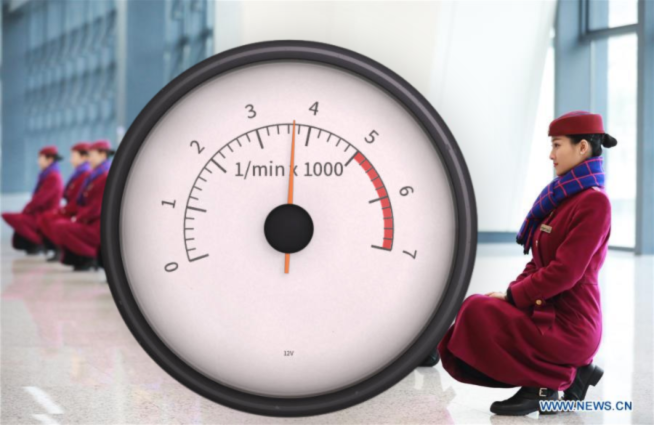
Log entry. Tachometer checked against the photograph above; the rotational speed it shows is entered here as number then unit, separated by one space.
3700 rpm
